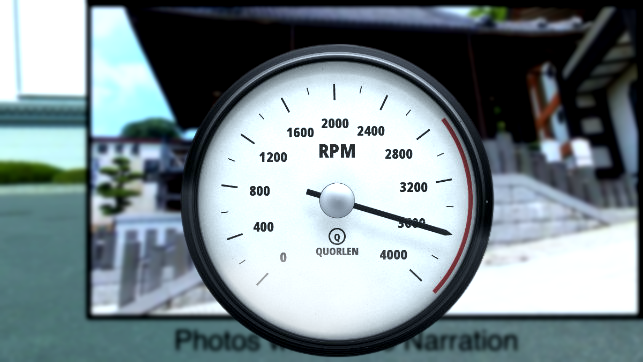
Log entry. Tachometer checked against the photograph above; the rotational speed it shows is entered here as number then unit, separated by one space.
3600 rpm
